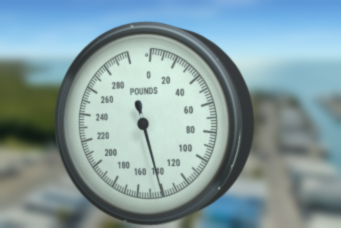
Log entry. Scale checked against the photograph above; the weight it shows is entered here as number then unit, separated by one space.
140 lb
